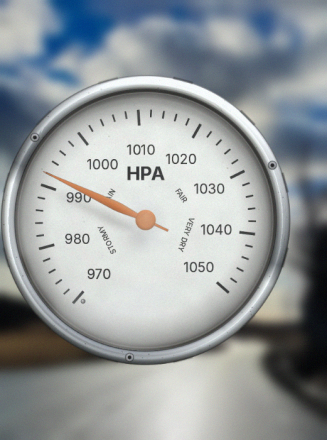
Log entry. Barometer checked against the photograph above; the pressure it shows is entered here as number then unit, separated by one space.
992 hPa
